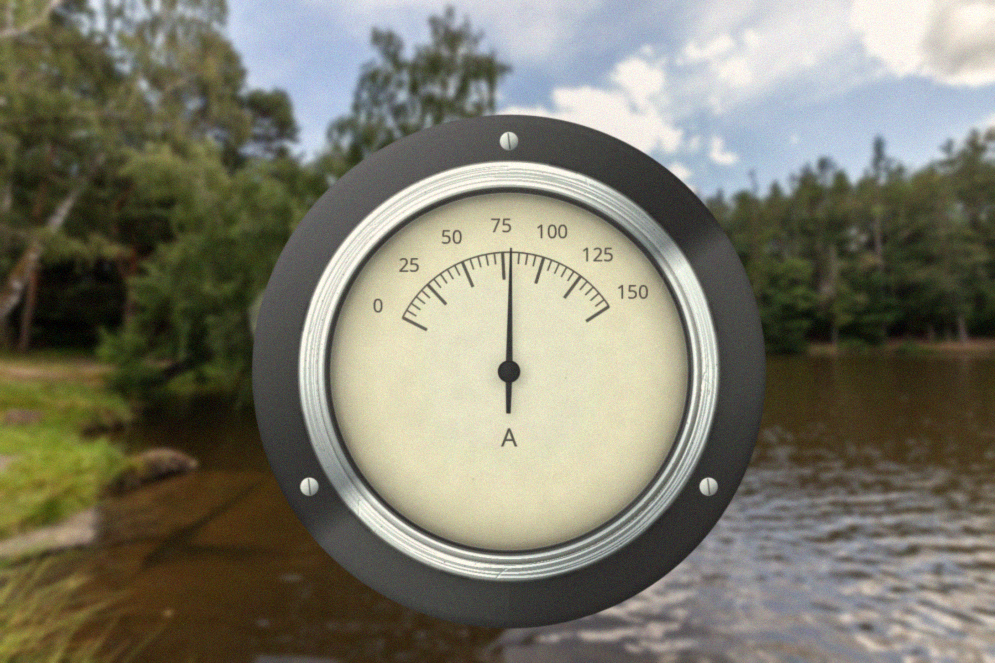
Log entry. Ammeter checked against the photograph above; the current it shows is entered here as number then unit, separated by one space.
80 A
